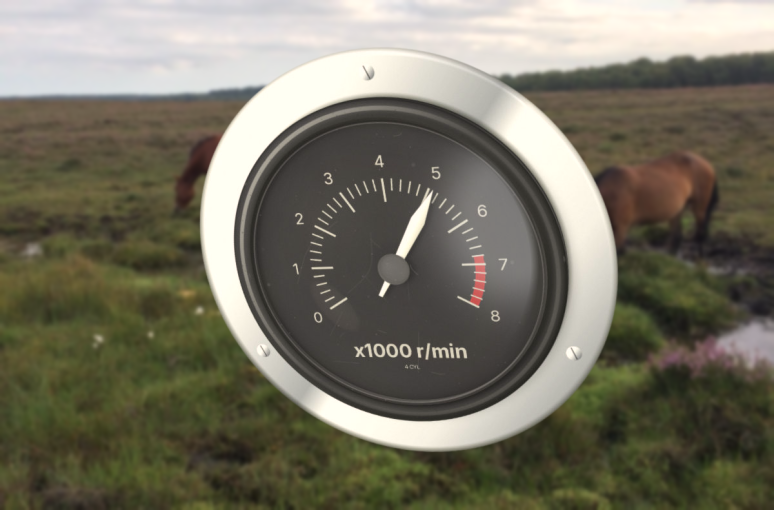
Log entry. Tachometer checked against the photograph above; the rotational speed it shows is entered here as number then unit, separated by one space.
5100 rpm
